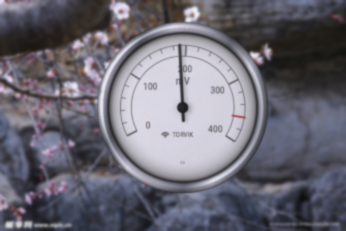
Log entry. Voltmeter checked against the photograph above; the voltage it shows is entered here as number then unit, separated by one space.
190 mV
